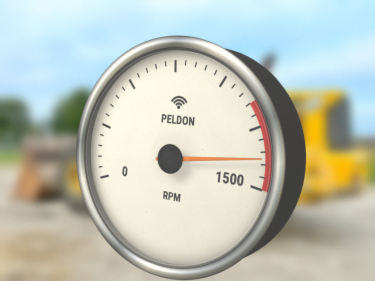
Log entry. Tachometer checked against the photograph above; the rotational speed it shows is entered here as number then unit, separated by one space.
1375 rpm
